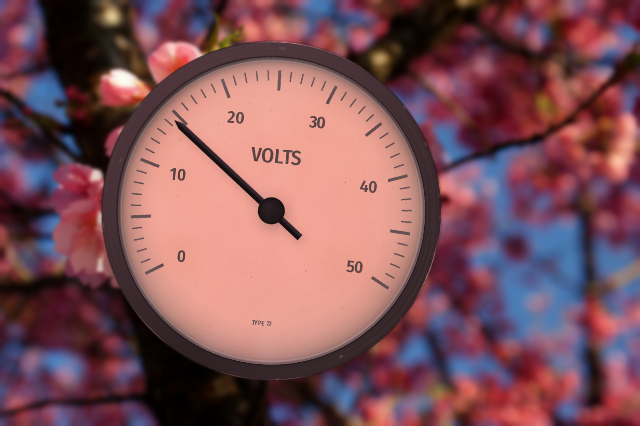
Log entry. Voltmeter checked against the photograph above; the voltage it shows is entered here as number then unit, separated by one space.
14.5 V
